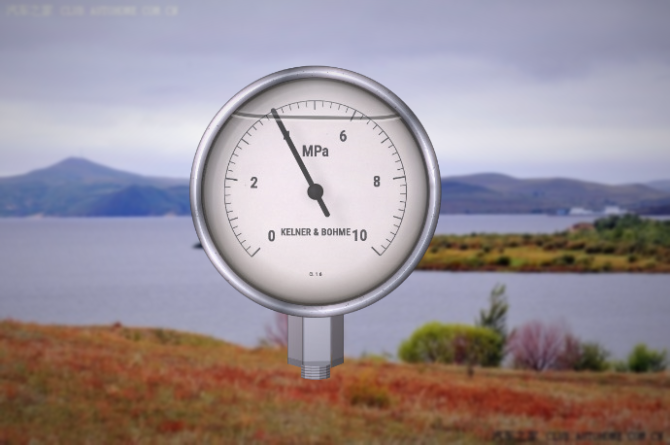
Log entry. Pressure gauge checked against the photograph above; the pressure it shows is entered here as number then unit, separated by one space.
4 MPa
